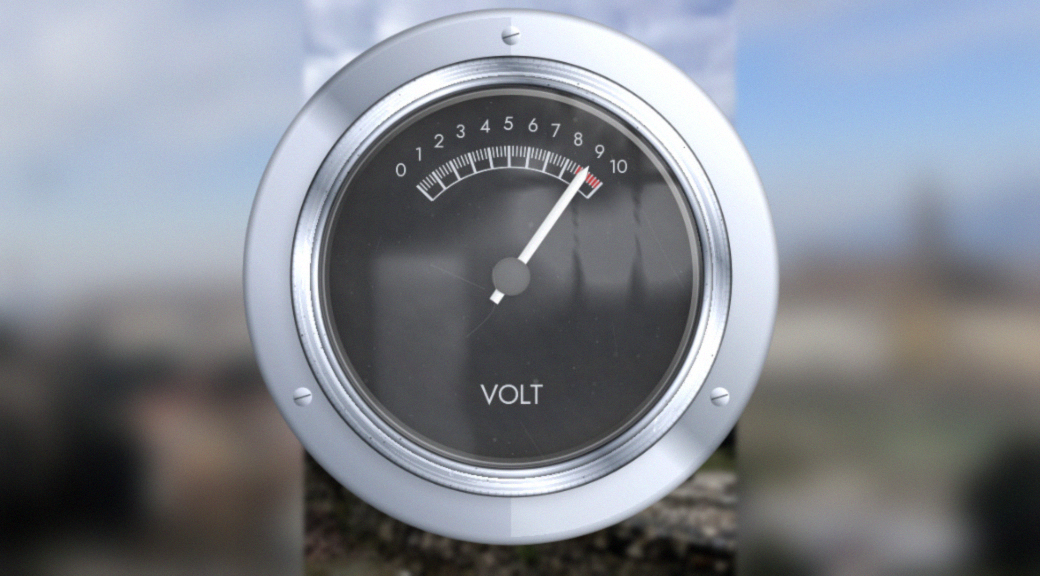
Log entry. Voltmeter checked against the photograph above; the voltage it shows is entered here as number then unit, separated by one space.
9 V
